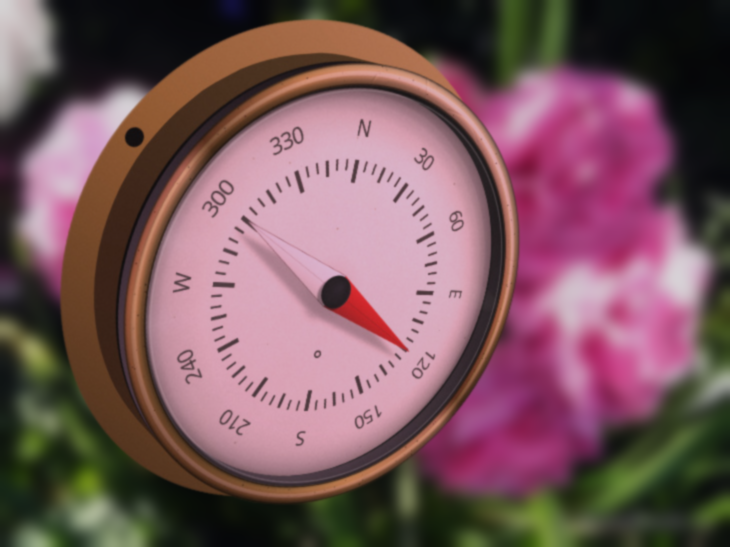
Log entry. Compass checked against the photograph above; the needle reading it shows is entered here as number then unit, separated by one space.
120 °
